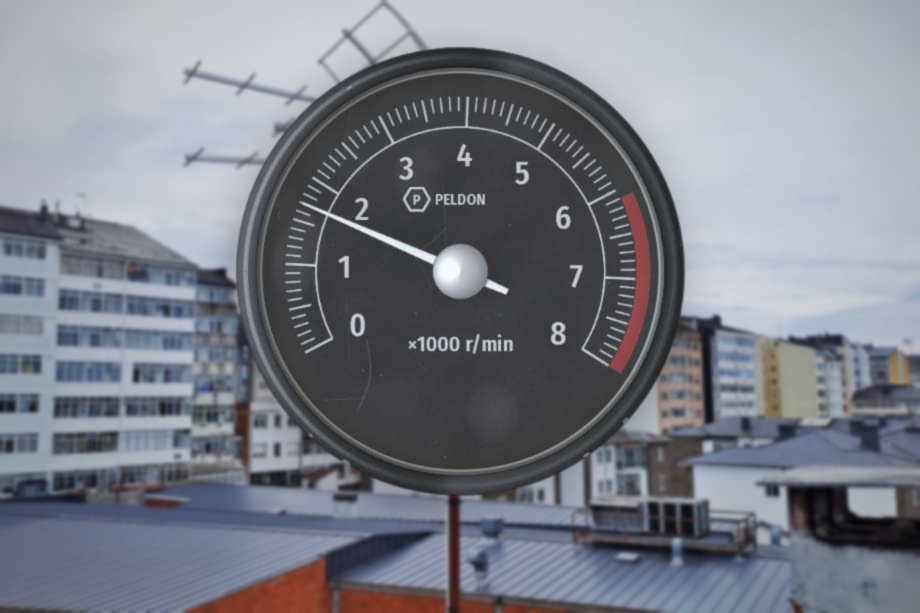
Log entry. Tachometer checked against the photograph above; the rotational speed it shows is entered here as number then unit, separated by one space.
1700 rpm
